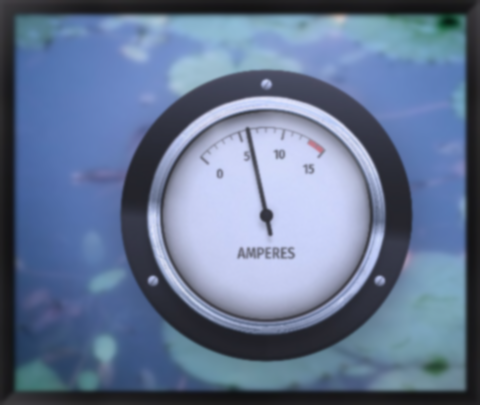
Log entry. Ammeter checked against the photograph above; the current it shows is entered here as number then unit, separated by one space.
6 A
